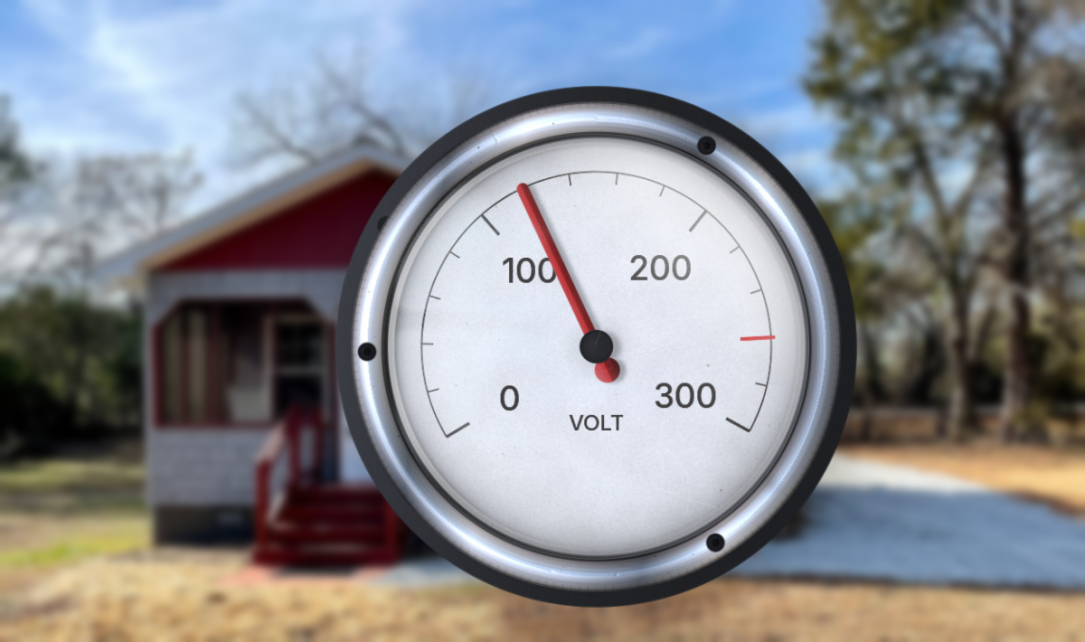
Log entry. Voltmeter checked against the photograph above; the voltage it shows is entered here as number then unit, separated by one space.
120 V
